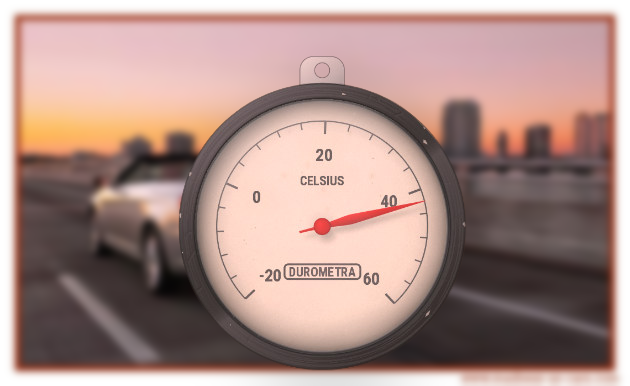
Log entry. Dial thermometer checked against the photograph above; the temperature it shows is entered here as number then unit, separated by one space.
42 °C
